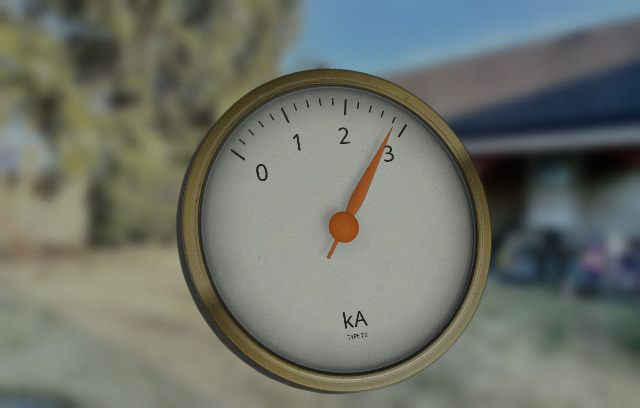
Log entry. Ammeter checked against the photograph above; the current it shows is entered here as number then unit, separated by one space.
2.8 kA
